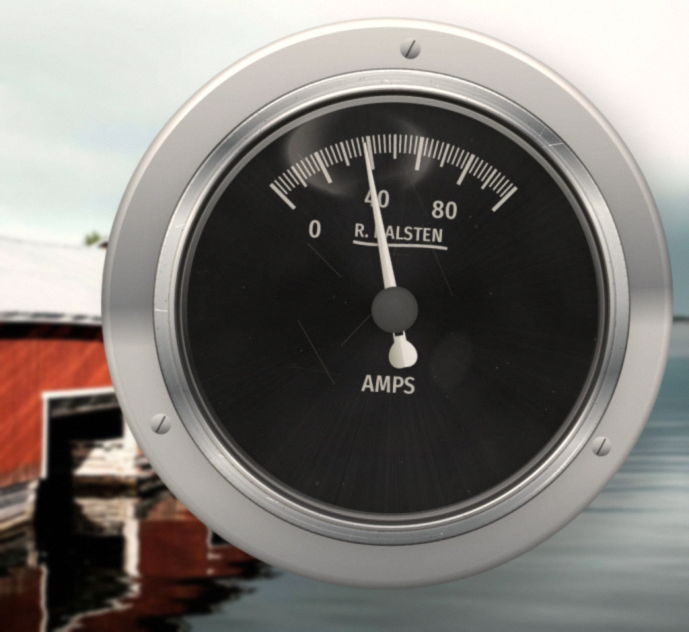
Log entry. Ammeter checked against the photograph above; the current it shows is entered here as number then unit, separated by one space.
38 A
